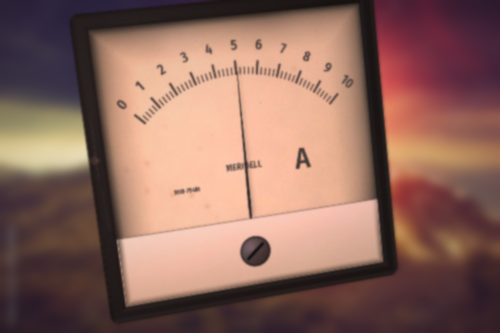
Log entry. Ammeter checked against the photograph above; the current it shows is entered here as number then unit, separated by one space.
5 A
